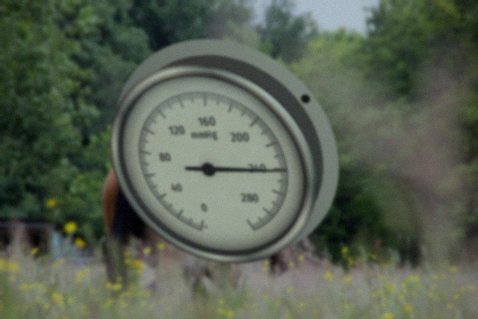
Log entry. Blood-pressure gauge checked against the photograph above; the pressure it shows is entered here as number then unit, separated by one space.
240 mmHg
